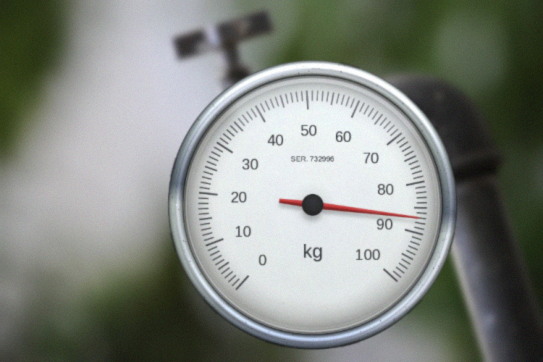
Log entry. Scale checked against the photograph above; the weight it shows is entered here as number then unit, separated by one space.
87 kg
